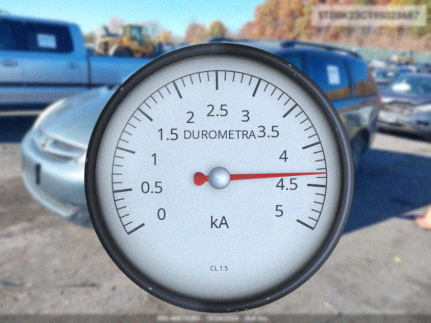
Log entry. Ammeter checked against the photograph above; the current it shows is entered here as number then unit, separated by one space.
4.35 kA
